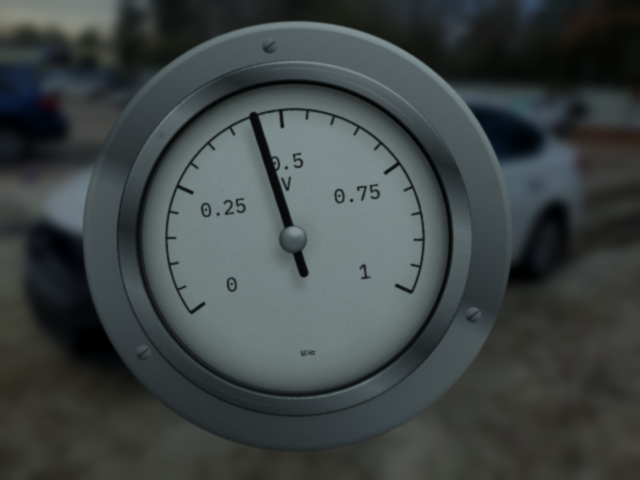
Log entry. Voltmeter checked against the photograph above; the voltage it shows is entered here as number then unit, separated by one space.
0.45 V
